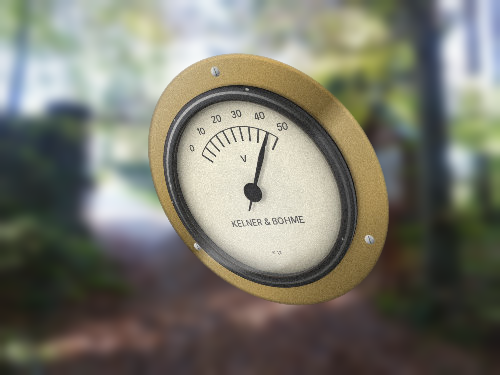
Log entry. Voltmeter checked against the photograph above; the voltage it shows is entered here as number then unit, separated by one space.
45 V
